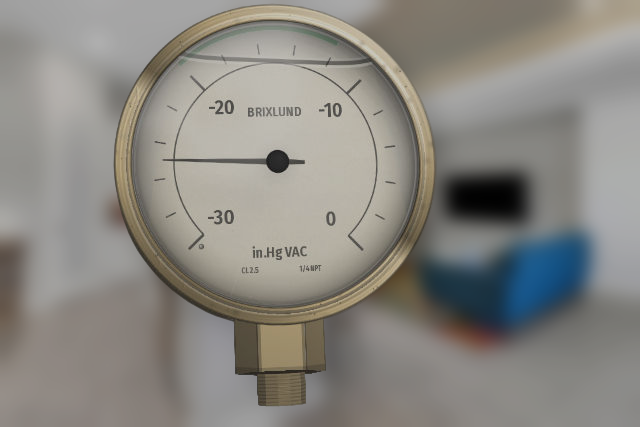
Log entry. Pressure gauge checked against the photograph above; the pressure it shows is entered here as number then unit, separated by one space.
-25 inHg
